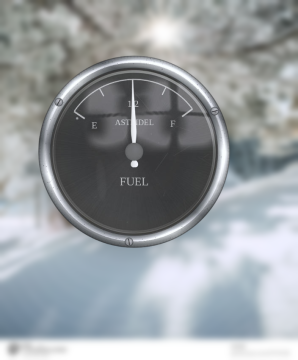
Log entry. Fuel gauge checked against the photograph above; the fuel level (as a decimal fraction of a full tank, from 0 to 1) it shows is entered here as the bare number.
0.5
